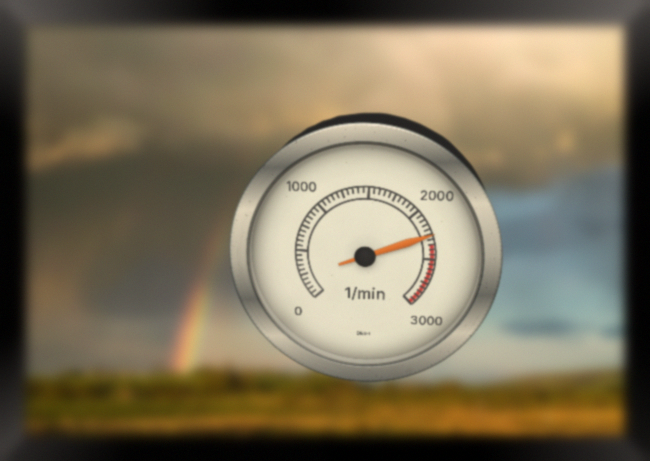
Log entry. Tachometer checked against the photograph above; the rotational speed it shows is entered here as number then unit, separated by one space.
2250 rpm
